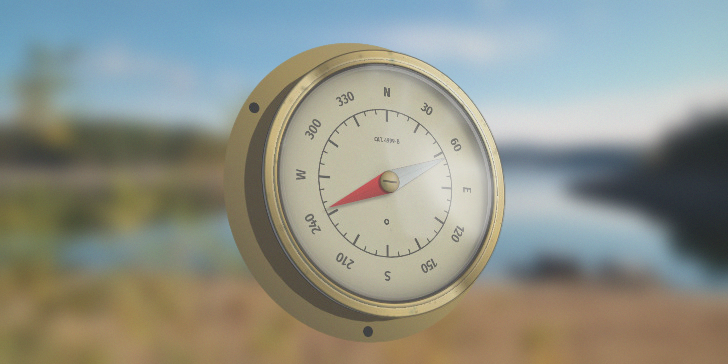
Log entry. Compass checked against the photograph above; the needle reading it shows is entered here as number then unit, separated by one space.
245 °
